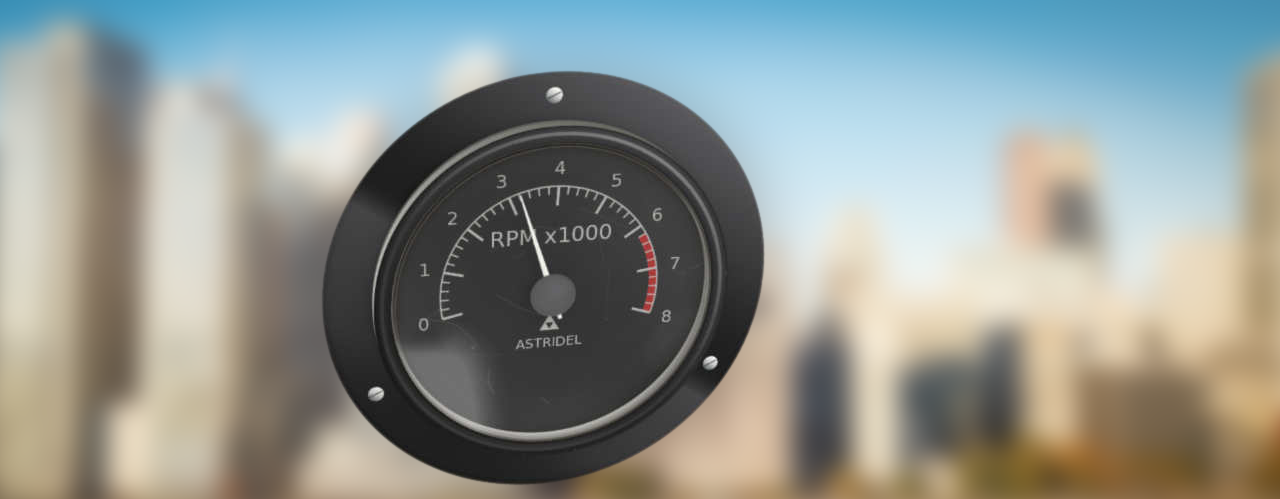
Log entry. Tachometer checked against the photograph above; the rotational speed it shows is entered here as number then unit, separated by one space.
3200 rpm
